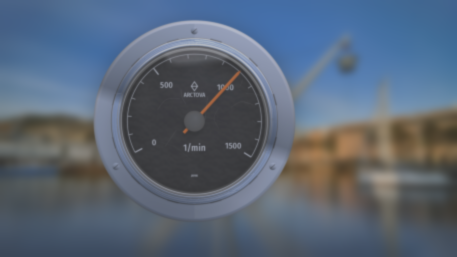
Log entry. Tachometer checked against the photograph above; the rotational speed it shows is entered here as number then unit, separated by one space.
1000 rpm
